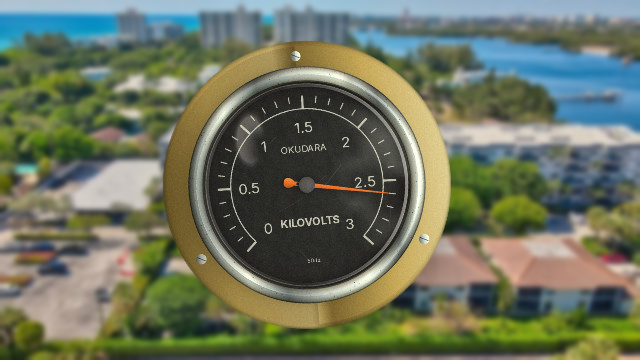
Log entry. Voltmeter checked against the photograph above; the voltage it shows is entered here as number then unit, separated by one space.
2.6 kV
